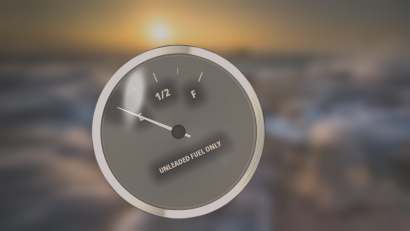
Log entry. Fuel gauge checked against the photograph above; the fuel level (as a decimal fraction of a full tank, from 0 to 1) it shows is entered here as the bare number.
0
